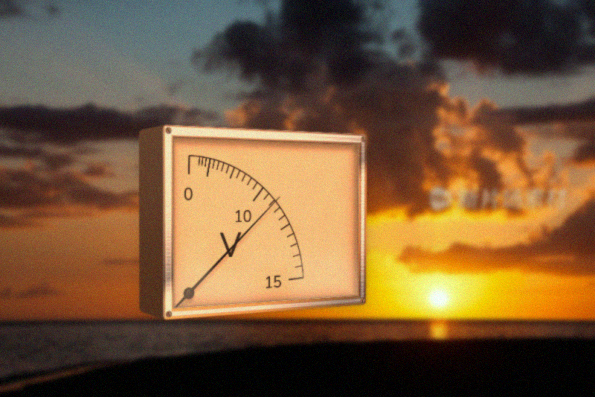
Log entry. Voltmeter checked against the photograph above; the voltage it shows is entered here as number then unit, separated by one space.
11 V
